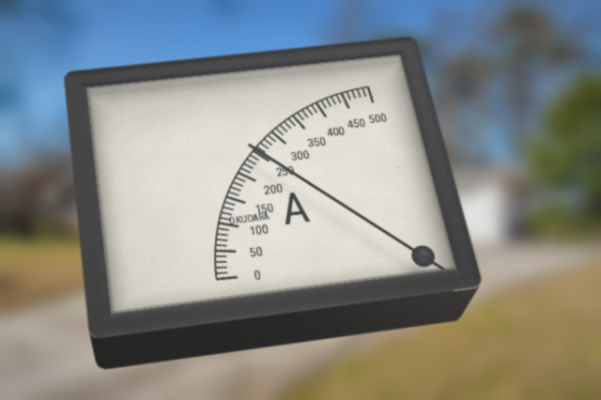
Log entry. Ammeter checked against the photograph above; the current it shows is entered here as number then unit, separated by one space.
250 A
